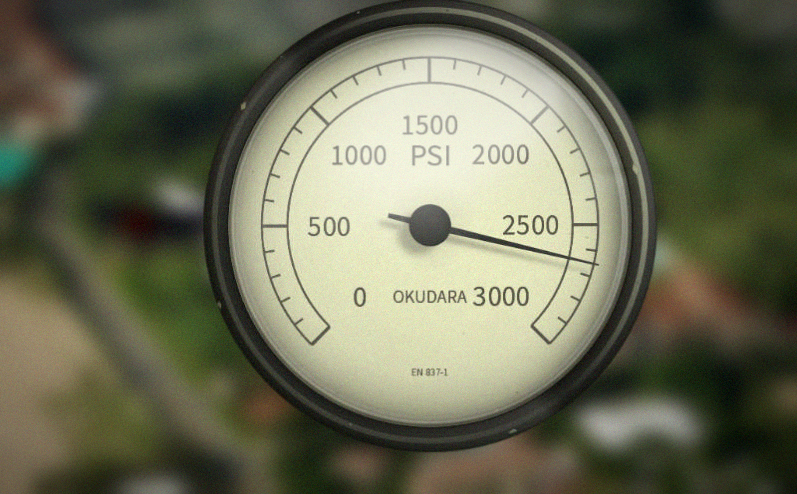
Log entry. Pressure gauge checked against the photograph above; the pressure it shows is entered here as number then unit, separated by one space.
2650 psi
